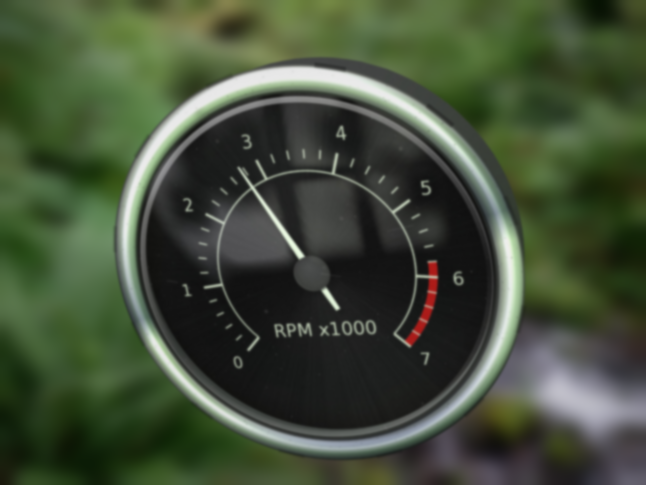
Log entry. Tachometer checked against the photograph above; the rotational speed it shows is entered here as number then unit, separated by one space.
2800 rpm
